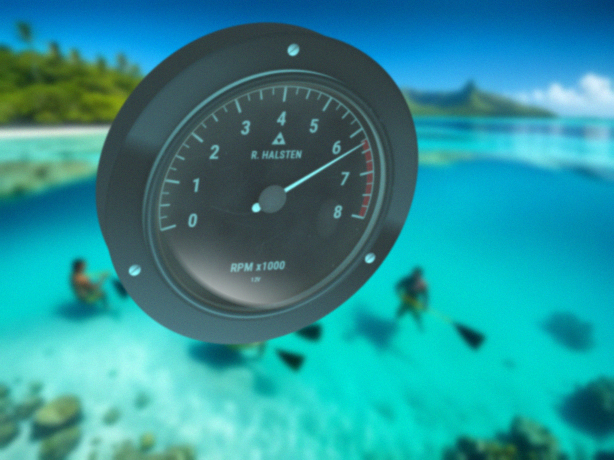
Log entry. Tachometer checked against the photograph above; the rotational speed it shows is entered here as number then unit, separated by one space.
6250 rpm
